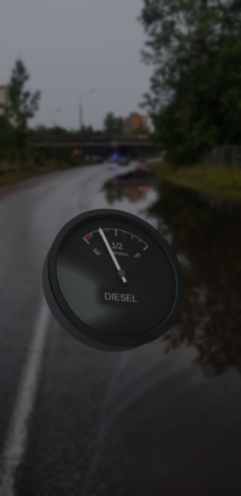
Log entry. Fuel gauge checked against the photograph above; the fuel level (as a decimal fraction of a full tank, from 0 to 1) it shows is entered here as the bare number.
0.25
